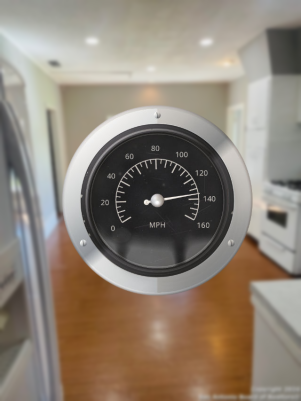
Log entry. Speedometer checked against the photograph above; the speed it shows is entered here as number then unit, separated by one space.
135 mph
